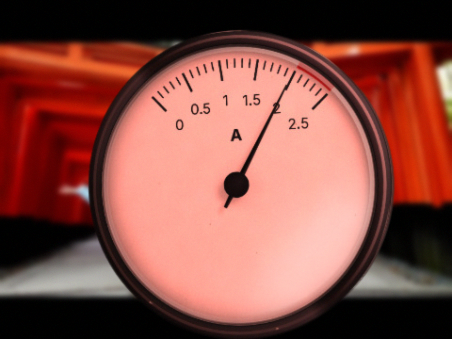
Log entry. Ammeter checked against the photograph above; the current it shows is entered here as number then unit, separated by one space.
2 A
